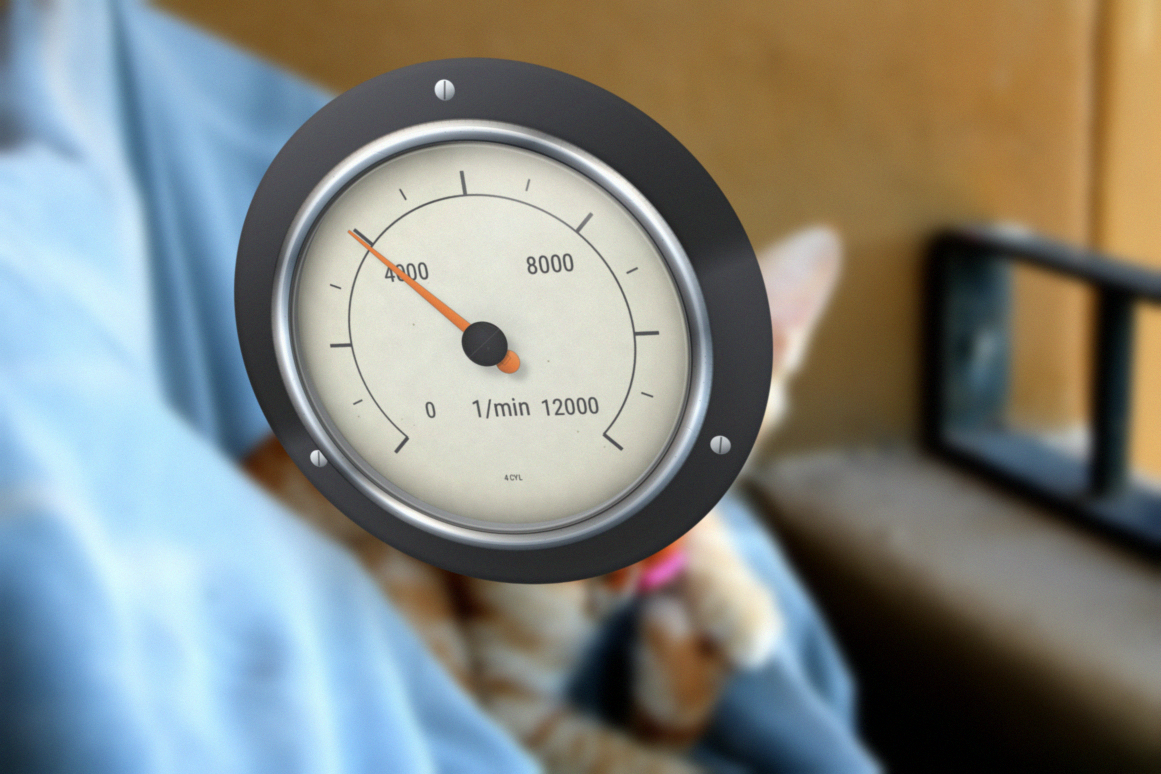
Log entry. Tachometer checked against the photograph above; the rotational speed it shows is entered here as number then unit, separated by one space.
4000 rpm
